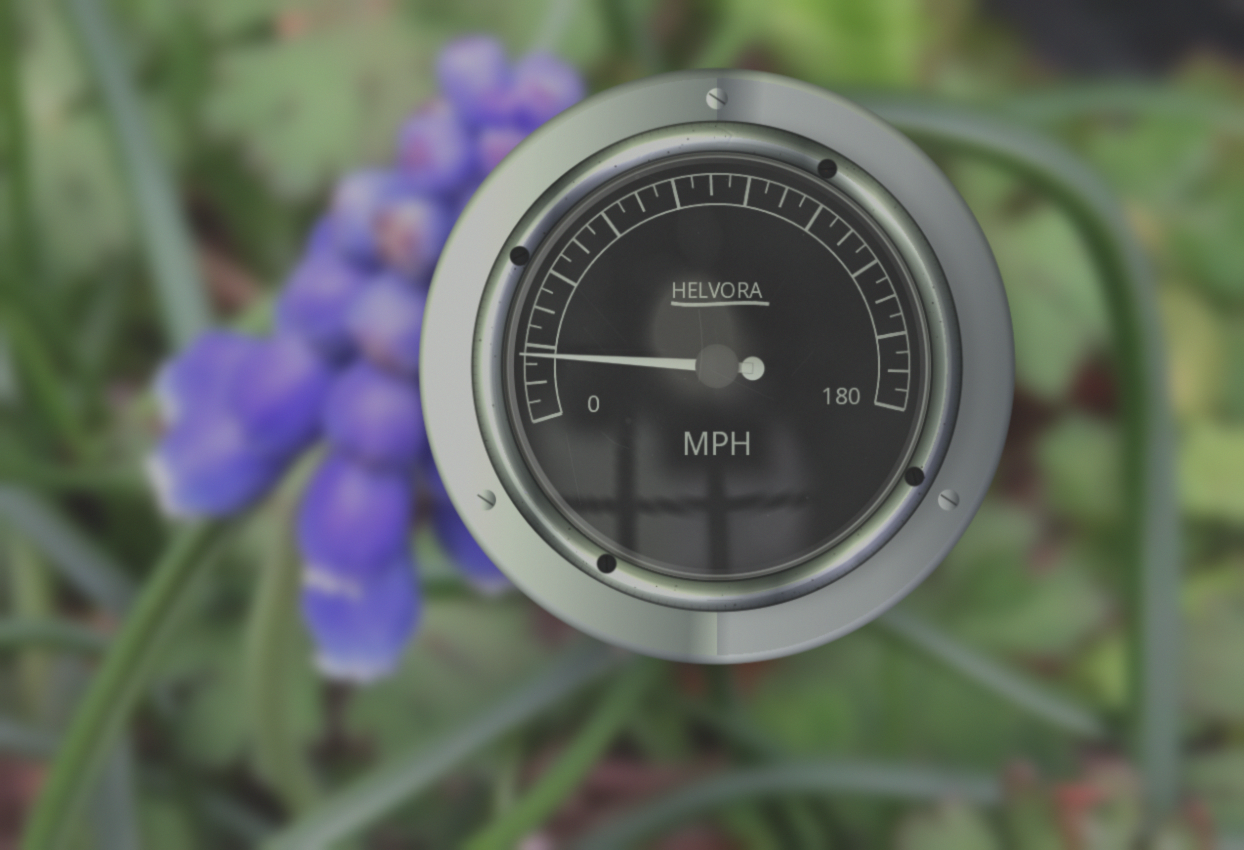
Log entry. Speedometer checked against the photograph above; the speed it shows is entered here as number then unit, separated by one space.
17.5 mph
